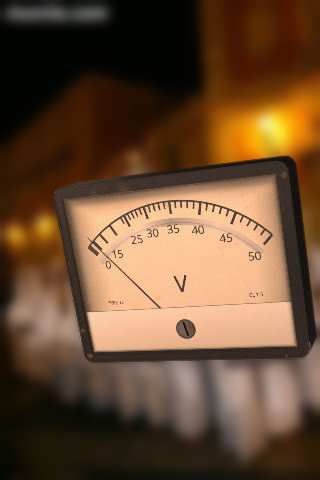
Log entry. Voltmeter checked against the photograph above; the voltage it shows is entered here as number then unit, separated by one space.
10 V
